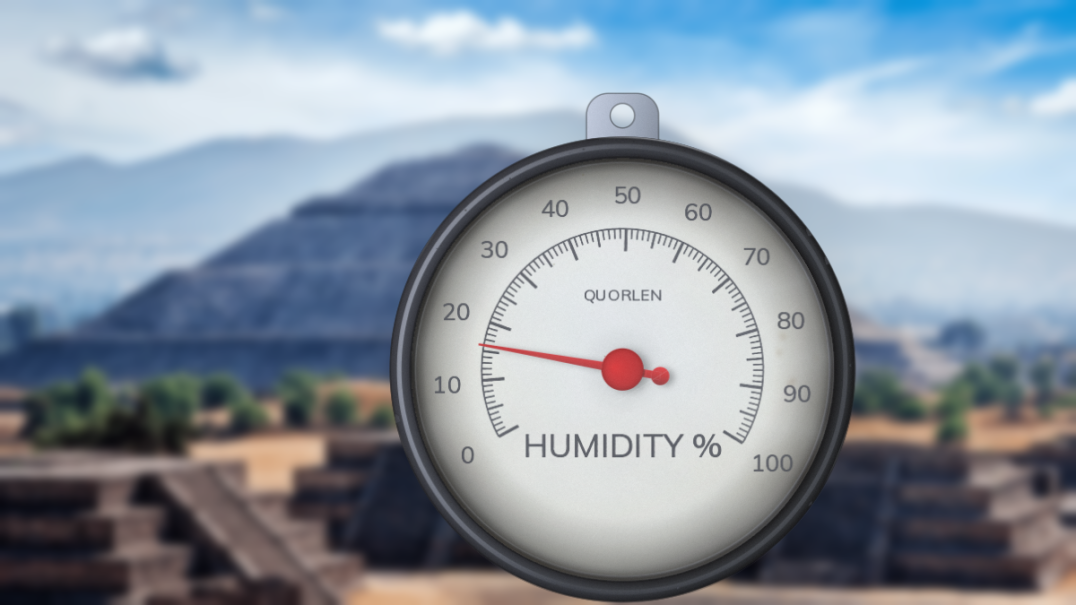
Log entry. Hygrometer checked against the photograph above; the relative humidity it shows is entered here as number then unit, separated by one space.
16 %
